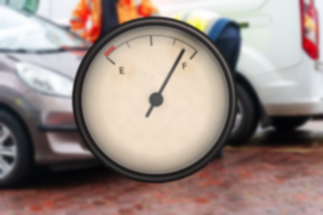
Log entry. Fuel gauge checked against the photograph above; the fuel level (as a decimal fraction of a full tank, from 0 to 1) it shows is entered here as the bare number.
0.875
